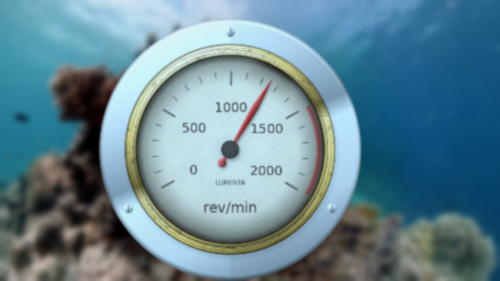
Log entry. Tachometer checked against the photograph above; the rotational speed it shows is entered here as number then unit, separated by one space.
1250 rpm
